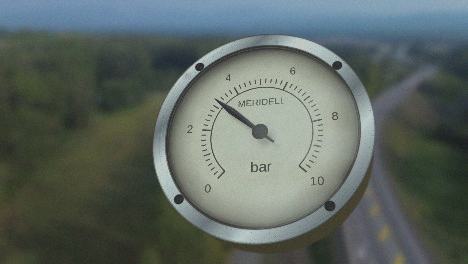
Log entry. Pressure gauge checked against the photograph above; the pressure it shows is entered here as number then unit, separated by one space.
3.2 bar
